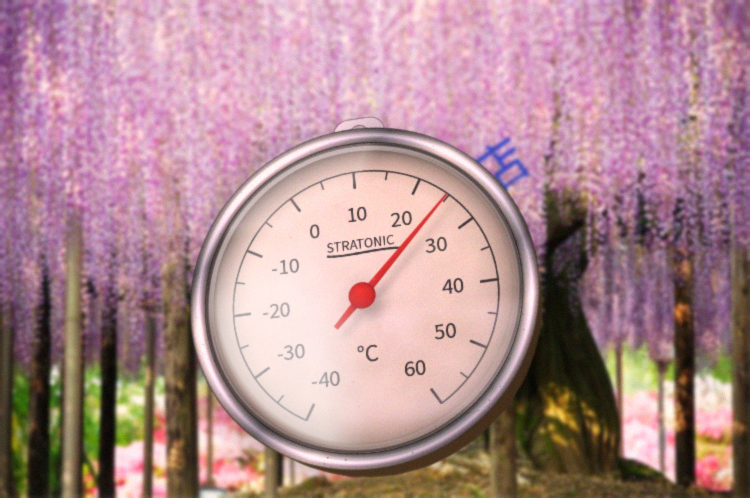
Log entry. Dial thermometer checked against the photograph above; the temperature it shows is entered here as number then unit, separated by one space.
25 °C
